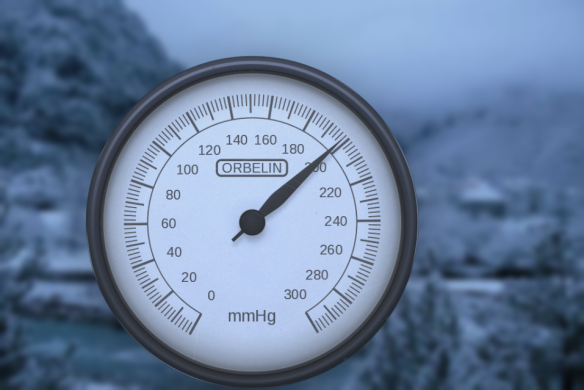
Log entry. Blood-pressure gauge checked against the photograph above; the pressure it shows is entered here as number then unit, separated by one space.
198 mmHg
